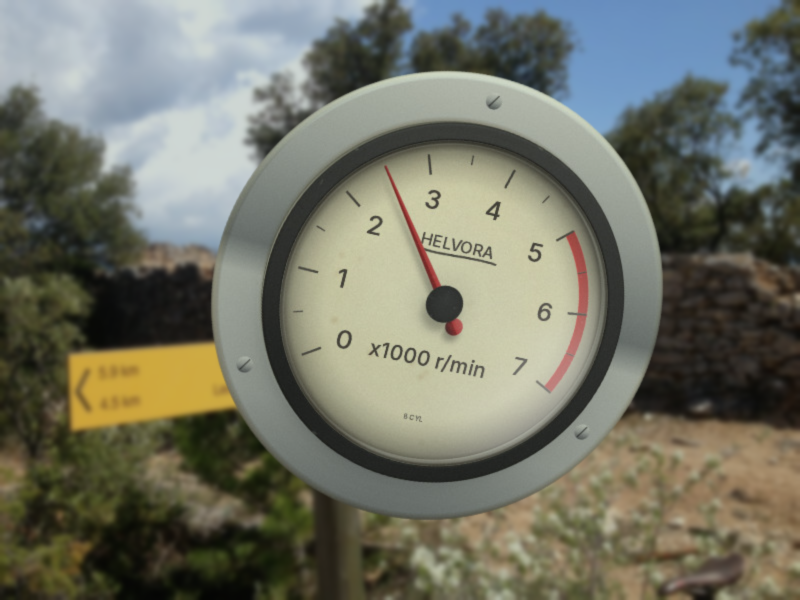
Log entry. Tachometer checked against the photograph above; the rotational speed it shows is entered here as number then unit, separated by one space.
2500 rpm
